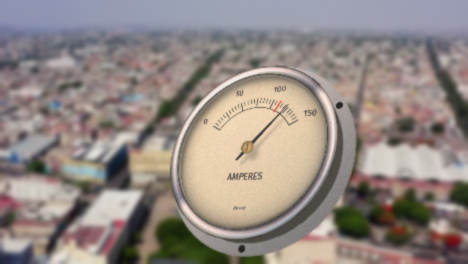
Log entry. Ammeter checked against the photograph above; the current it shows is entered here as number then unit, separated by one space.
125 A
